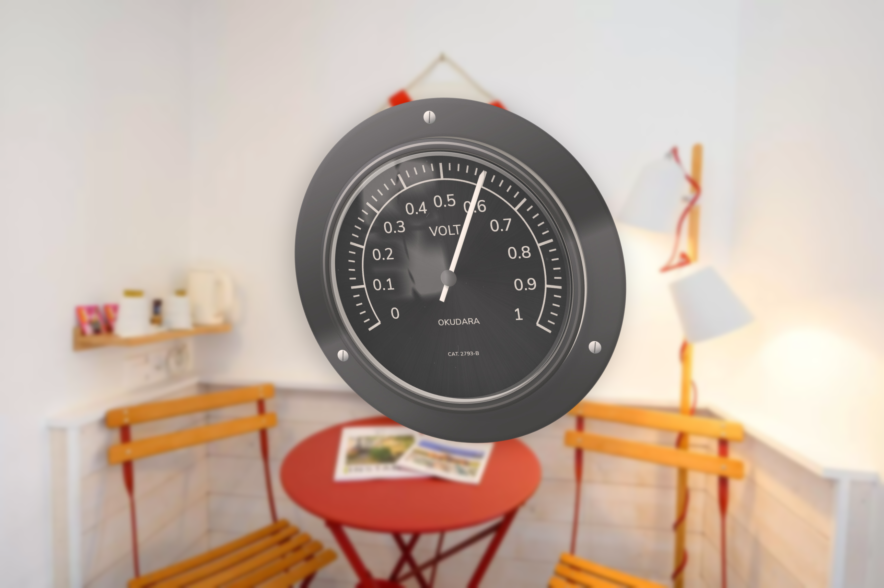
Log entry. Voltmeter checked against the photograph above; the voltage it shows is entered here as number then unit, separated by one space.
0.6 V
